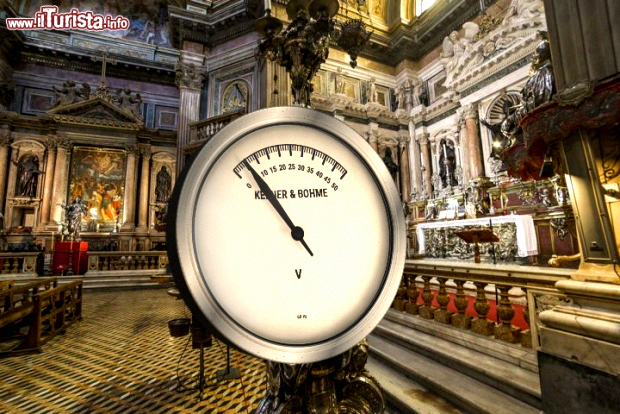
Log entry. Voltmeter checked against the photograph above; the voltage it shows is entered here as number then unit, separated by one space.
5 V
